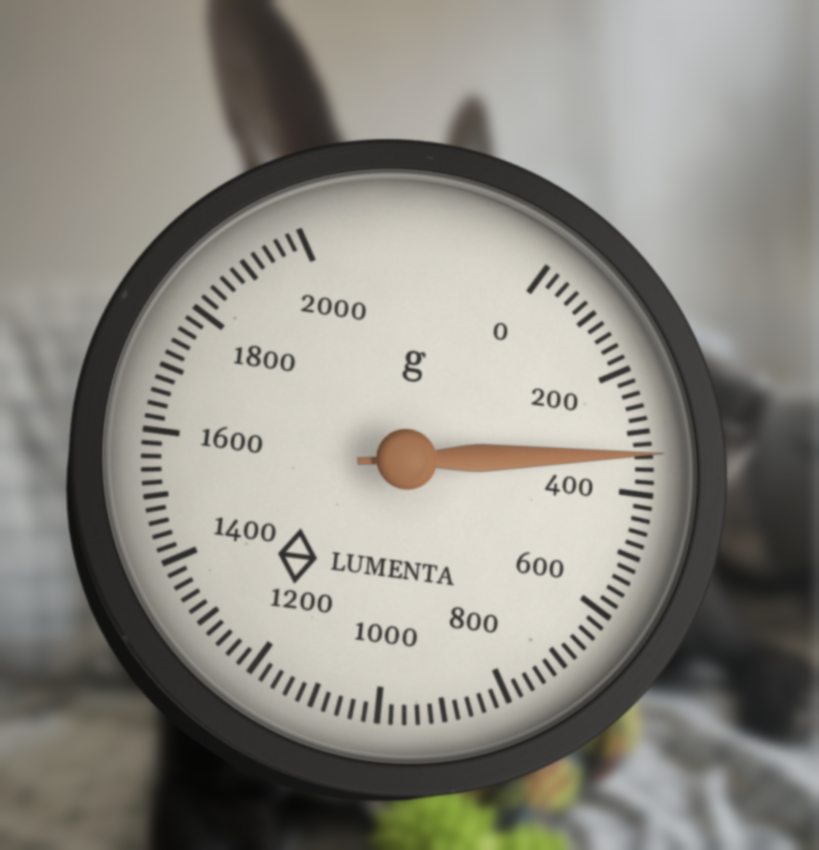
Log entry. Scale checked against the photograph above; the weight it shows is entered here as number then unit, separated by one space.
340 g
